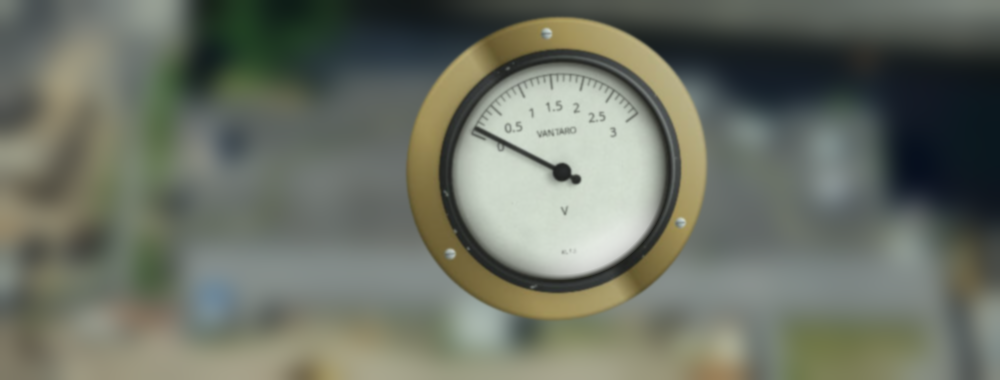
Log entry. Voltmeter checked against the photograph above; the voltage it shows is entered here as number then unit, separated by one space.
0.1 V
